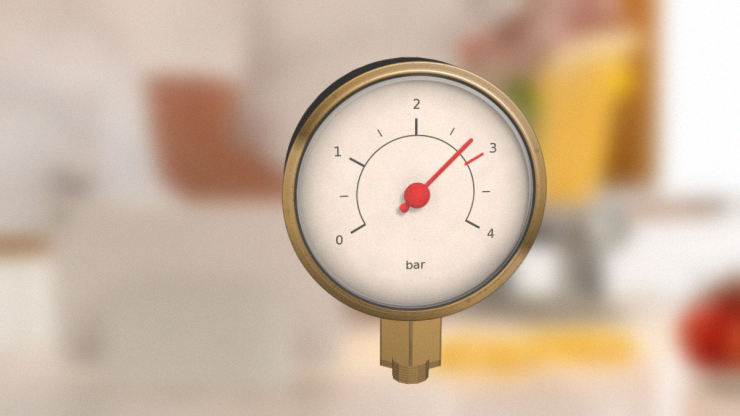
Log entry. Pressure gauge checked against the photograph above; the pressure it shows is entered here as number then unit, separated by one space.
2.75 bar
